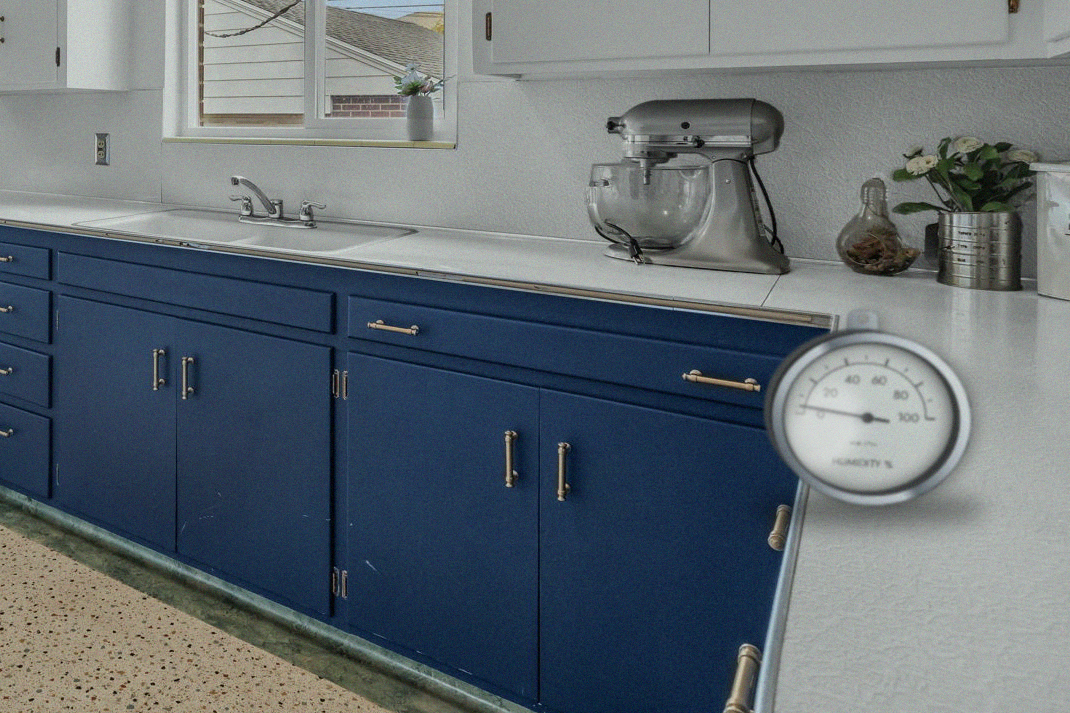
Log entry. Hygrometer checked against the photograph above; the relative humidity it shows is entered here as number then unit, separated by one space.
5 %
